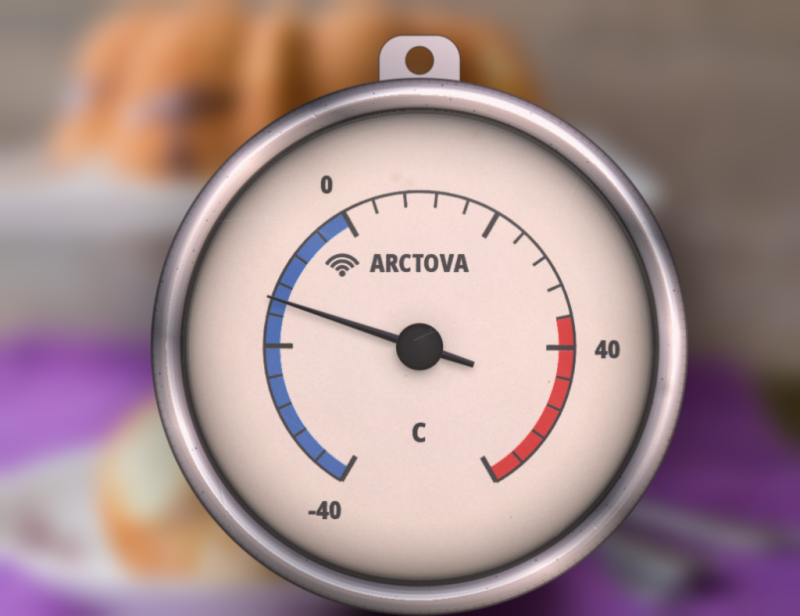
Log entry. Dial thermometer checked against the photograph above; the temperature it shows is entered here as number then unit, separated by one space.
-14 °C
